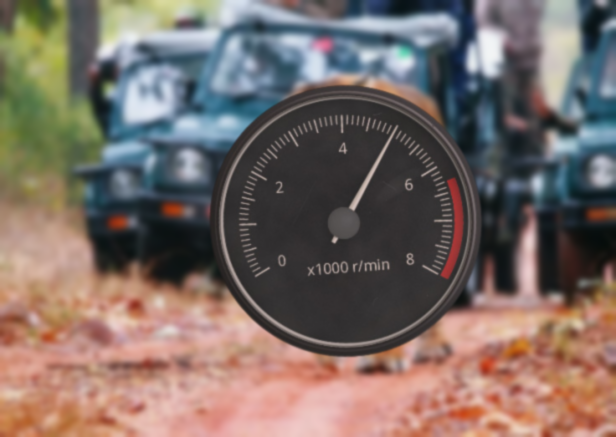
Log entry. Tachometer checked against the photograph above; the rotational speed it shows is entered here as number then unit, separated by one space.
5000 rpm
